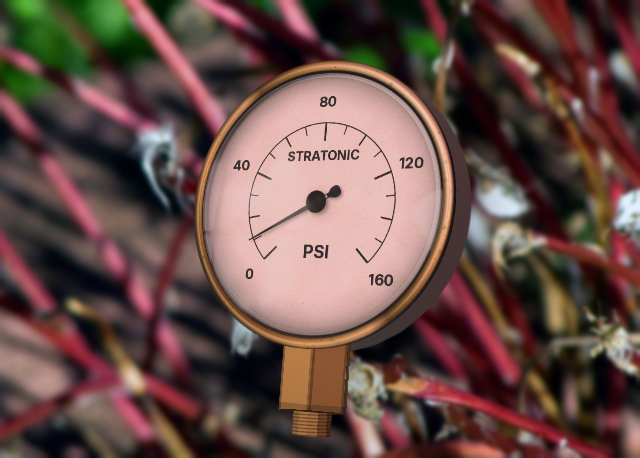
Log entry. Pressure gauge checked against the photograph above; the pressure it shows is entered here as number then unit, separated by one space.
10 psi
